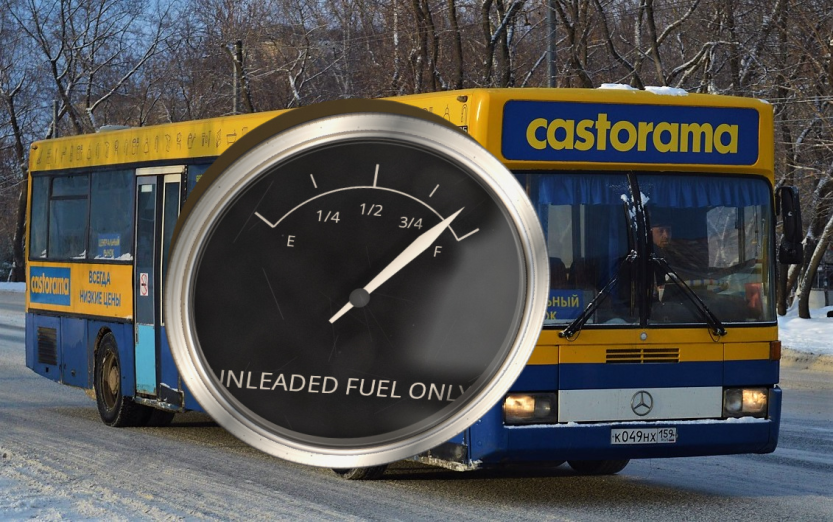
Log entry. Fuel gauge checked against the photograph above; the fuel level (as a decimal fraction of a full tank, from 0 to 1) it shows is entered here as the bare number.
0.875
